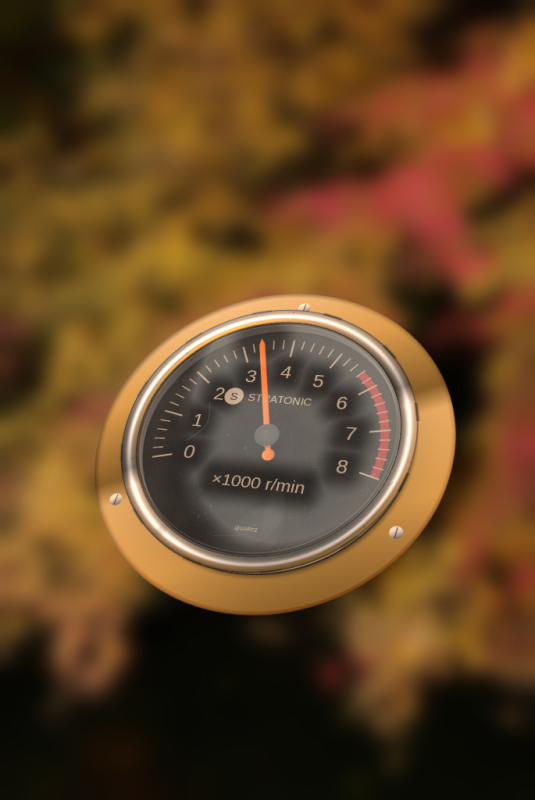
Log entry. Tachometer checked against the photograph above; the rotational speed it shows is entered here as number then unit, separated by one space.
3400 rpm
